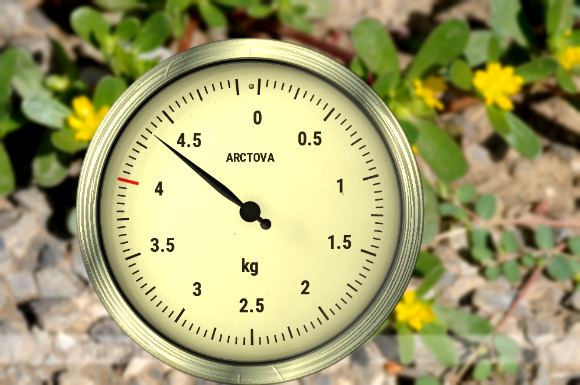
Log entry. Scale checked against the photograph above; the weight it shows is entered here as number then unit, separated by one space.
4.35 kg
